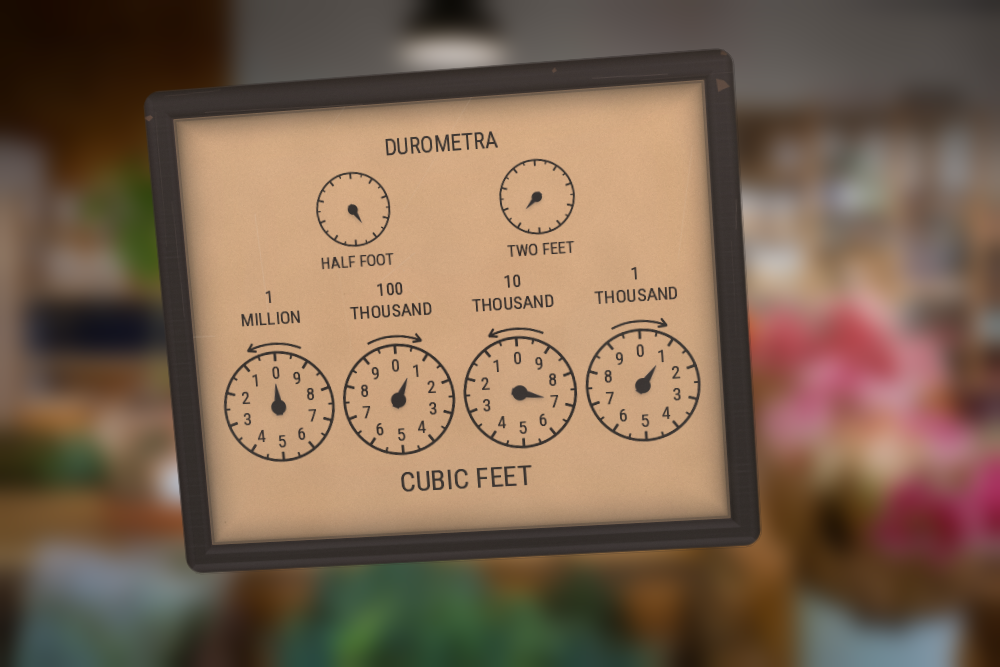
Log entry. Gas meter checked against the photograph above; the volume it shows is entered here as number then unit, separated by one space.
7100 ft³
